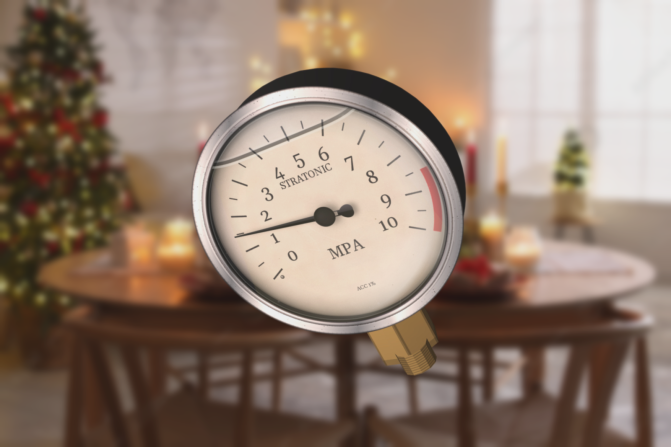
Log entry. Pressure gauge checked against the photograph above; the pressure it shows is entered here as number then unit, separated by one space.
1.5 MPa
